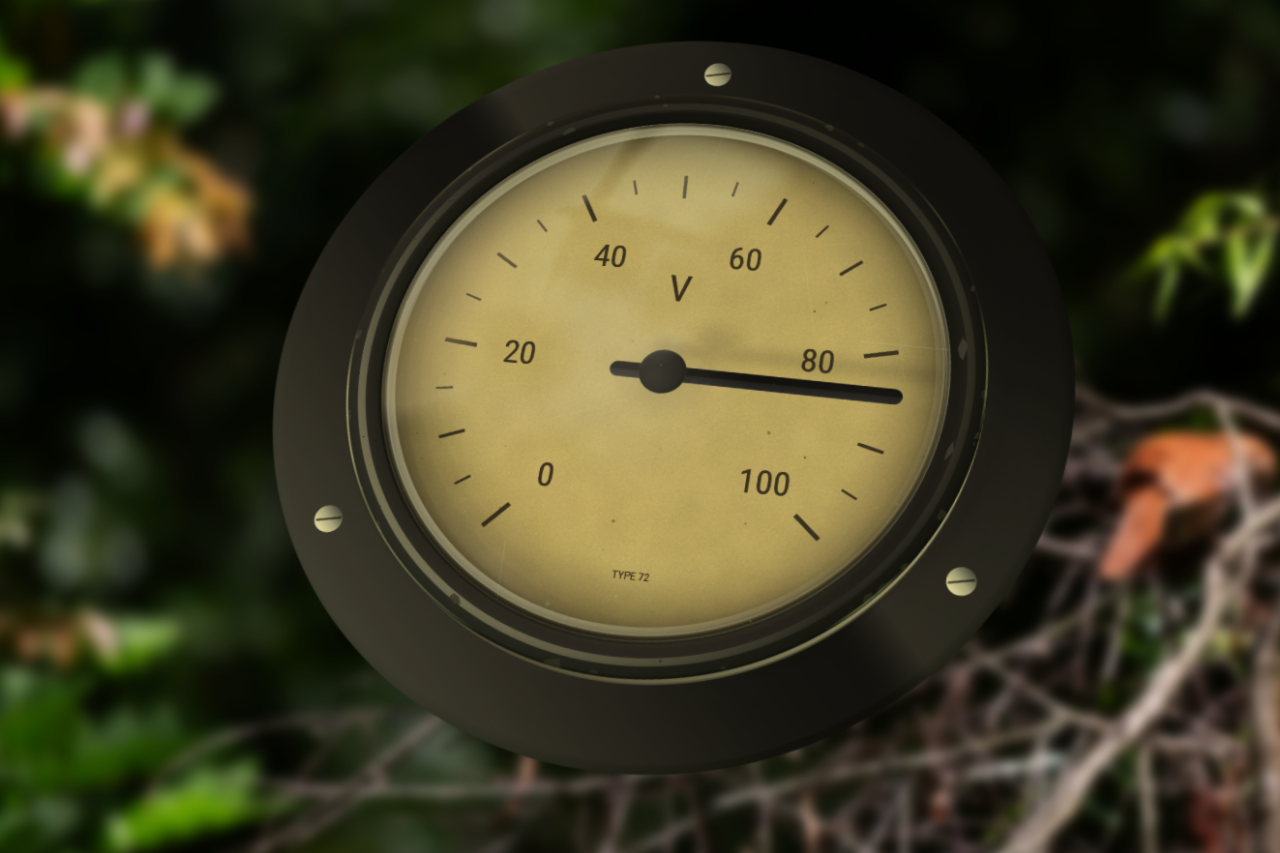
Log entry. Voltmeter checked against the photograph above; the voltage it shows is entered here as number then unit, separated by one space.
85 V
